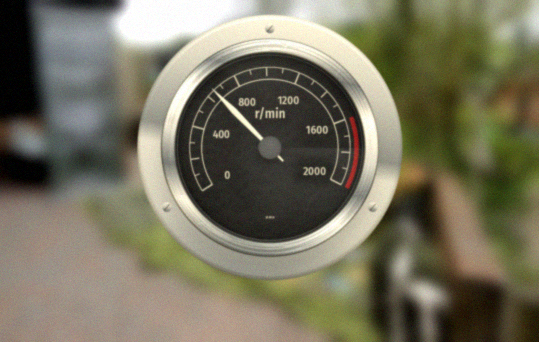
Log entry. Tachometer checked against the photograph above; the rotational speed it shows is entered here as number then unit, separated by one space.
650 rpm
